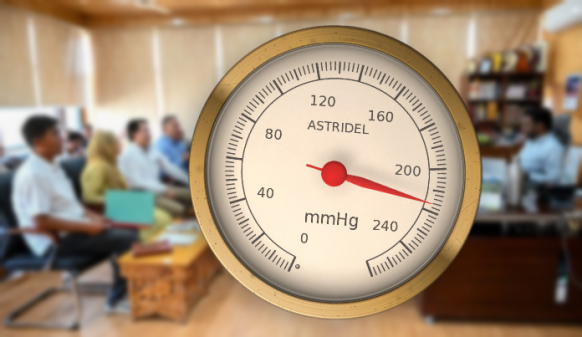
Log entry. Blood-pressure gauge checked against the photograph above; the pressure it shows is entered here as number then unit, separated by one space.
216 mmHg
